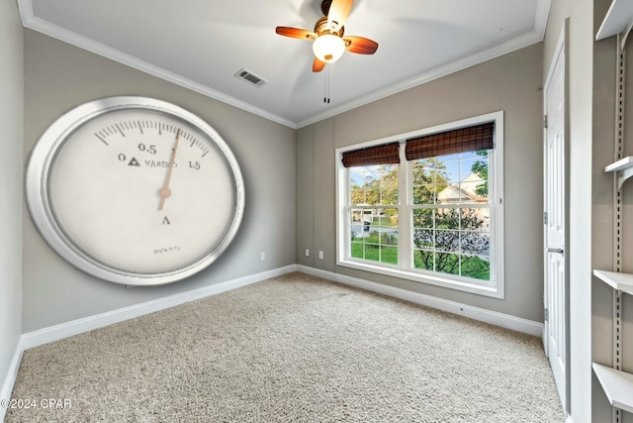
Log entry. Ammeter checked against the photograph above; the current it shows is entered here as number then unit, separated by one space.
1 A
